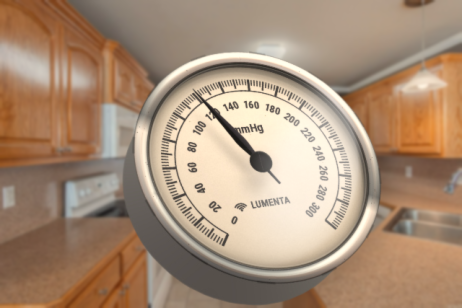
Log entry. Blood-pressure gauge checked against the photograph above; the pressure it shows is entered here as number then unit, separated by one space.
120 mmHg
